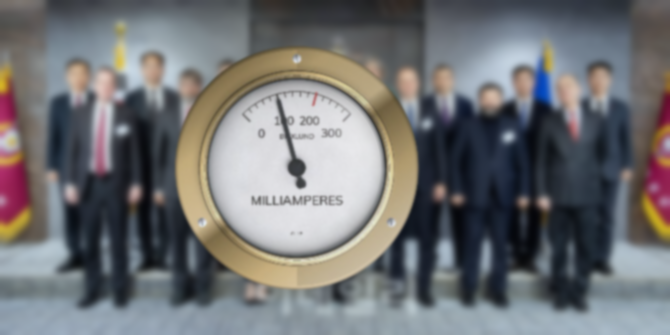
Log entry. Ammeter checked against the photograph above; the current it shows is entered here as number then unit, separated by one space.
100 mA
